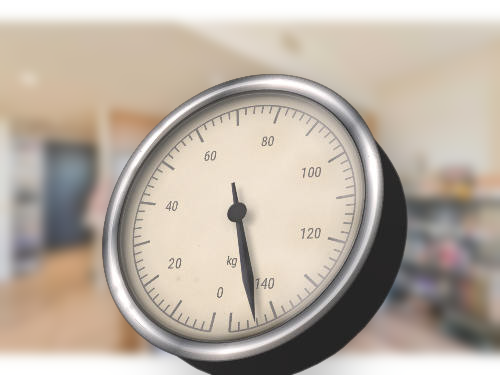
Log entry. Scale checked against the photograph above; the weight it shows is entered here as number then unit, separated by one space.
144 kg
